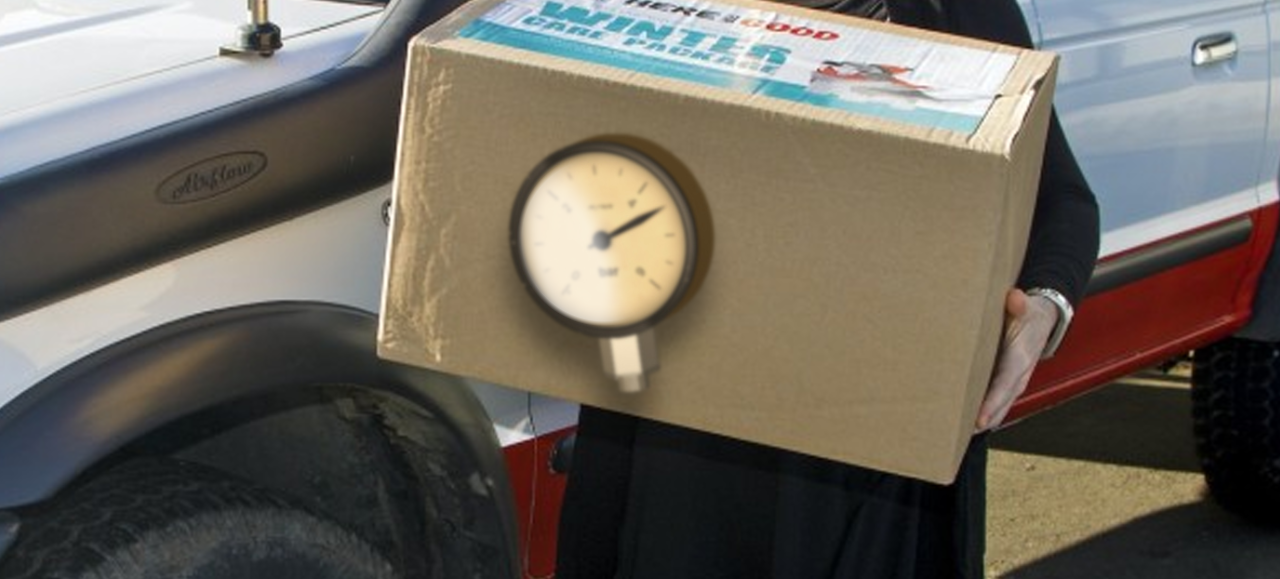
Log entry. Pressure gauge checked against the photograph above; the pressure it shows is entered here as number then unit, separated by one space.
4.5 bar
